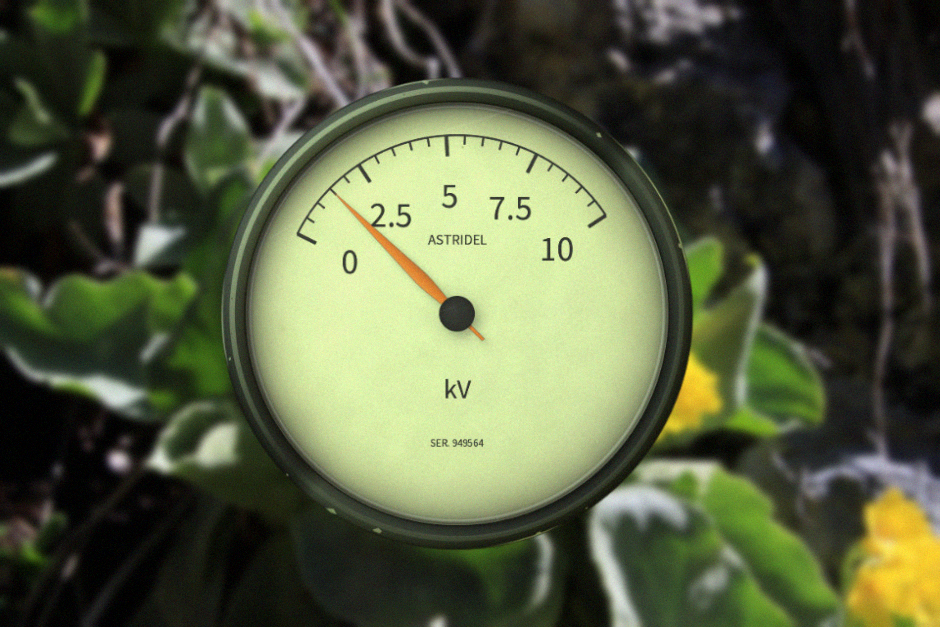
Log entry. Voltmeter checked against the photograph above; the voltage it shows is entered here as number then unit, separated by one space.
1.5 kV
